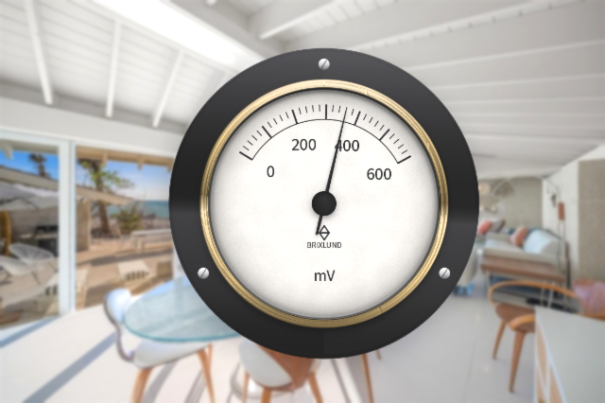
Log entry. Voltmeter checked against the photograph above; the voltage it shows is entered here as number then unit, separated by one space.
360 mV
